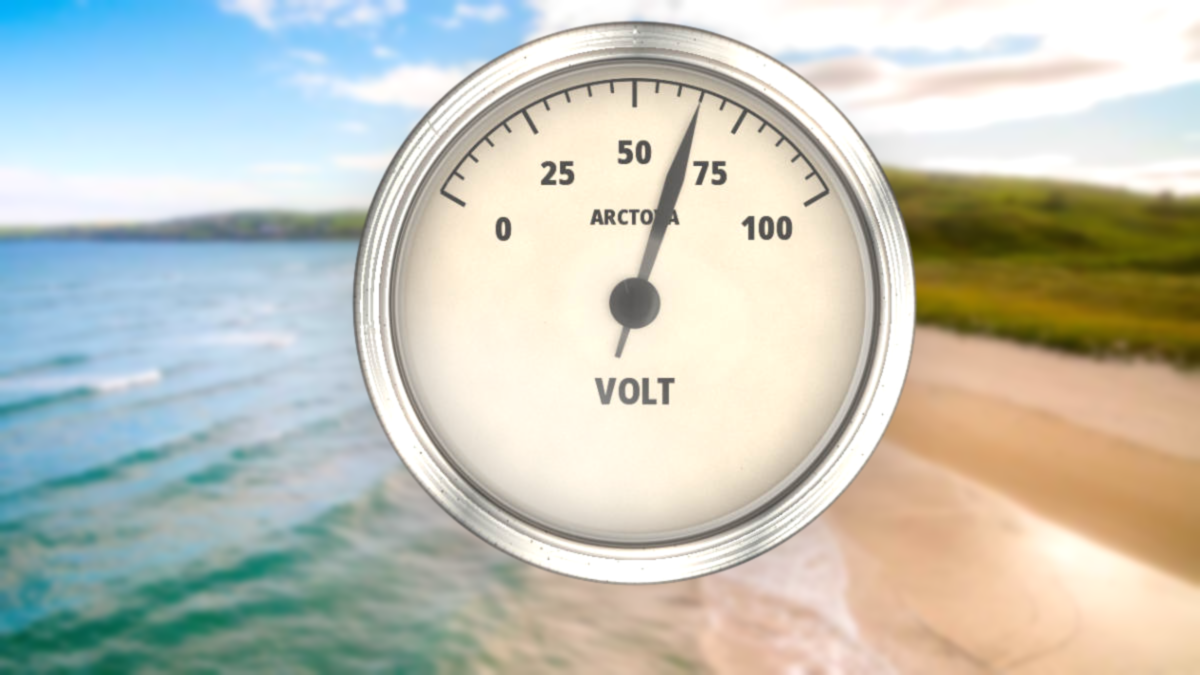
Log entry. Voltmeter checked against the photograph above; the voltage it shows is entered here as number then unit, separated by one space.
65 V
